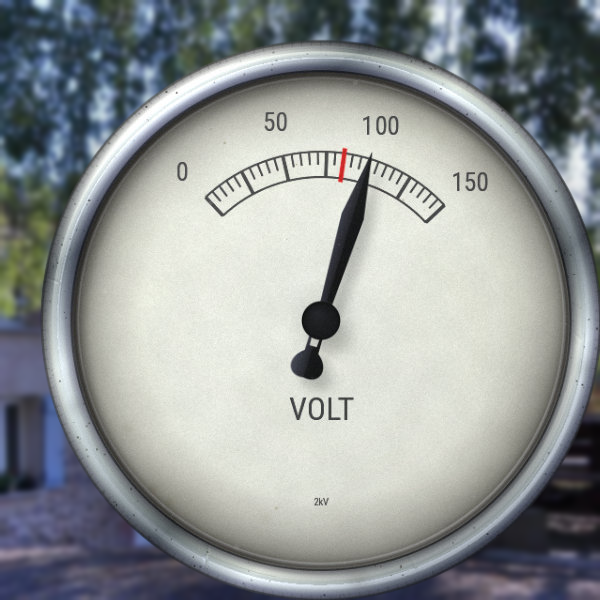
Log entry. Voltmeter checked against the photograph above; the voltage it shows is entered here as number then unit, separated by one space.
100 V
